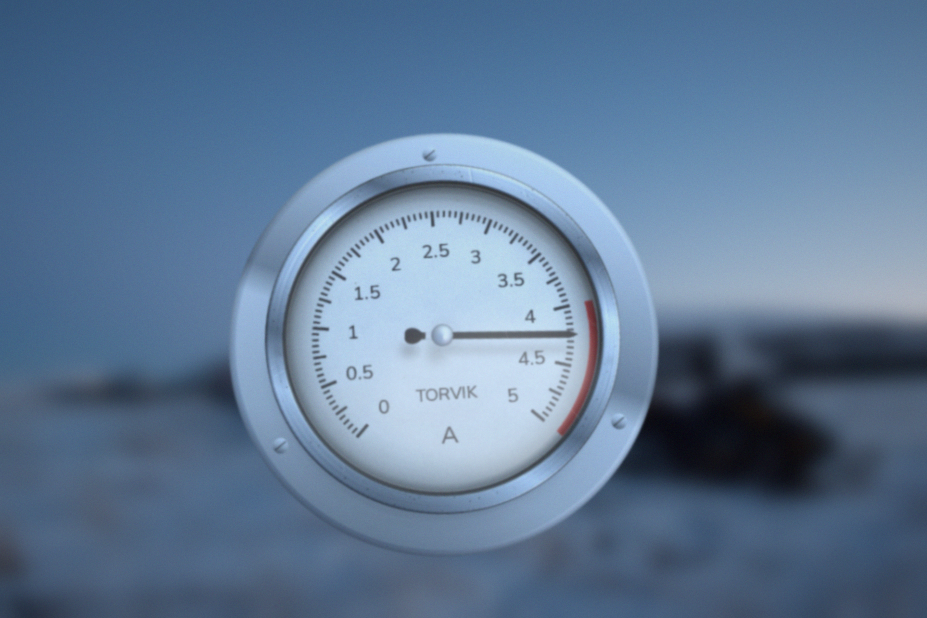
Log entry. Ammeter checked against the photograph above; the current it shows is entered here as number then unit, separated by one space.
4.25 A
